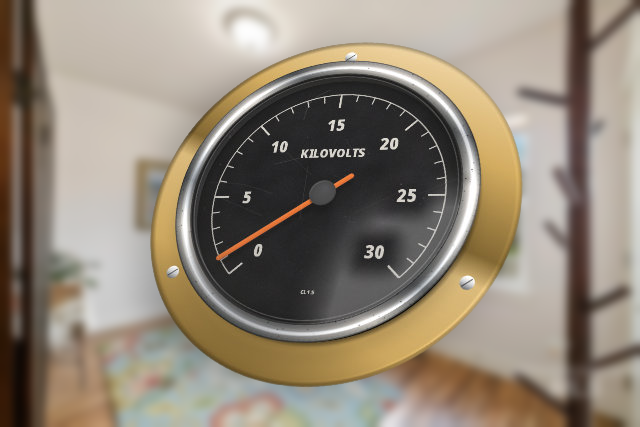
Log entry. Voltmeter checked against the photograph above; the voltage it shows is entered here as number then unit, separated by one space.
1 kV
